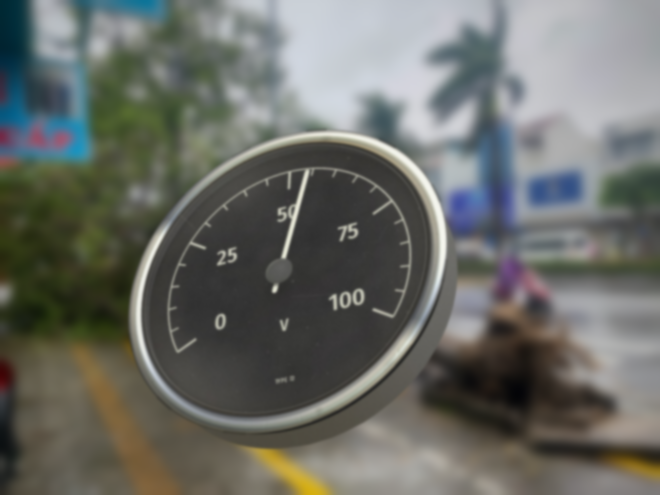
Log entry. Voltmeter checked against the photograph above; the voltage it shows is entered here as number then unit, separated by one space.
55 V
